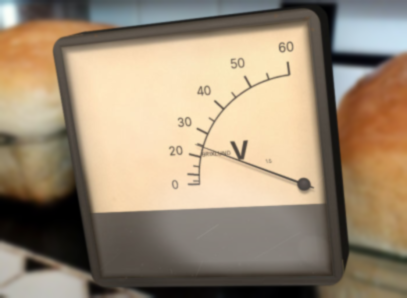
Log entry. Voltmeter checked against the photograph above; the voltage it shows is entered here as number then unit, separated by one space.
25 V
